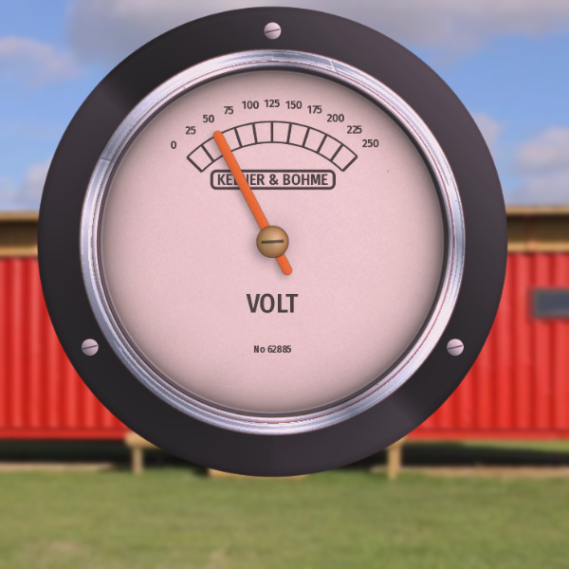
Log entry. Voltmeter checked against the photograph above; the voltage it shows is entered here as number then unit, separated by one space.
50 V
